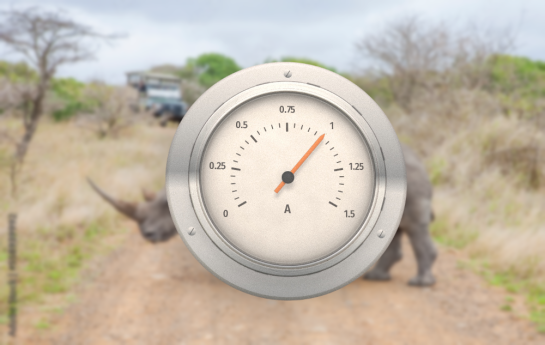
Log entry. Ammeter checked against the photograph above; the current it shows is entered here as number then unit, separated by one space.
1 A
